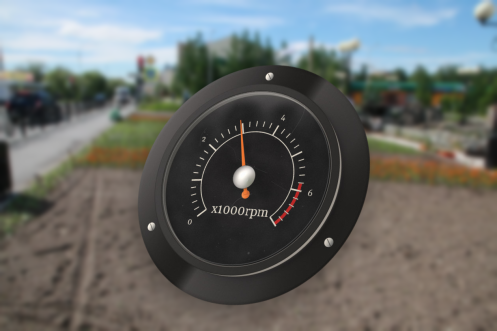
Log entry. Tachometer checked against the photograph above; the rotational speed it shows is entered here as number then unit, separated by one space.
3000 rpm
